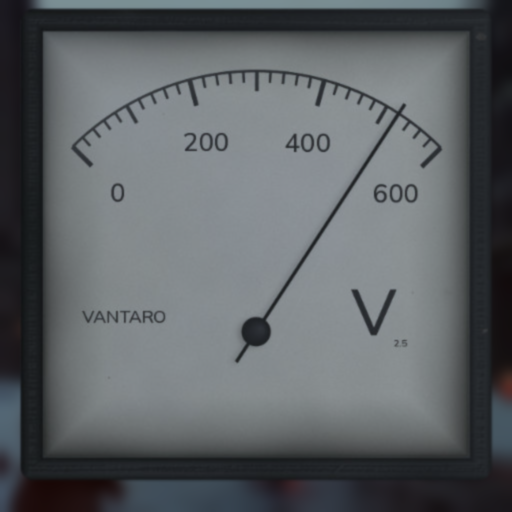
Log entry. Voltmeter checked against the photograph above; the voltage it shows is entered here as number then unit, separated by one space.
520 V
